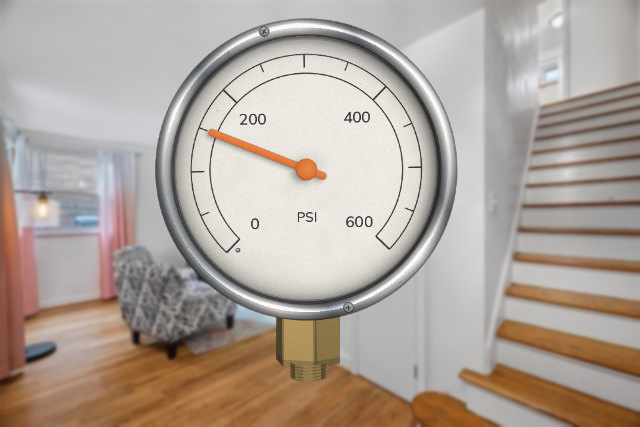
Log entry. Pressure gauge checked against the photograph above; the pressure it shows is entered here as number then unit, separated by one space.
150 psi
